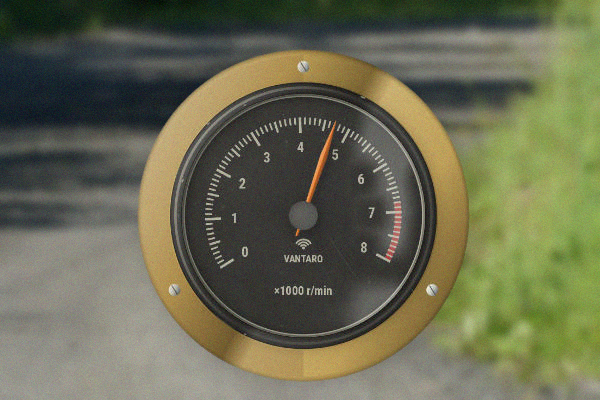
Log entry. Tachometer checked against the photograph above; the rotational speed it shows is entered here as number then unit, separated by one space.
4700 rpm
